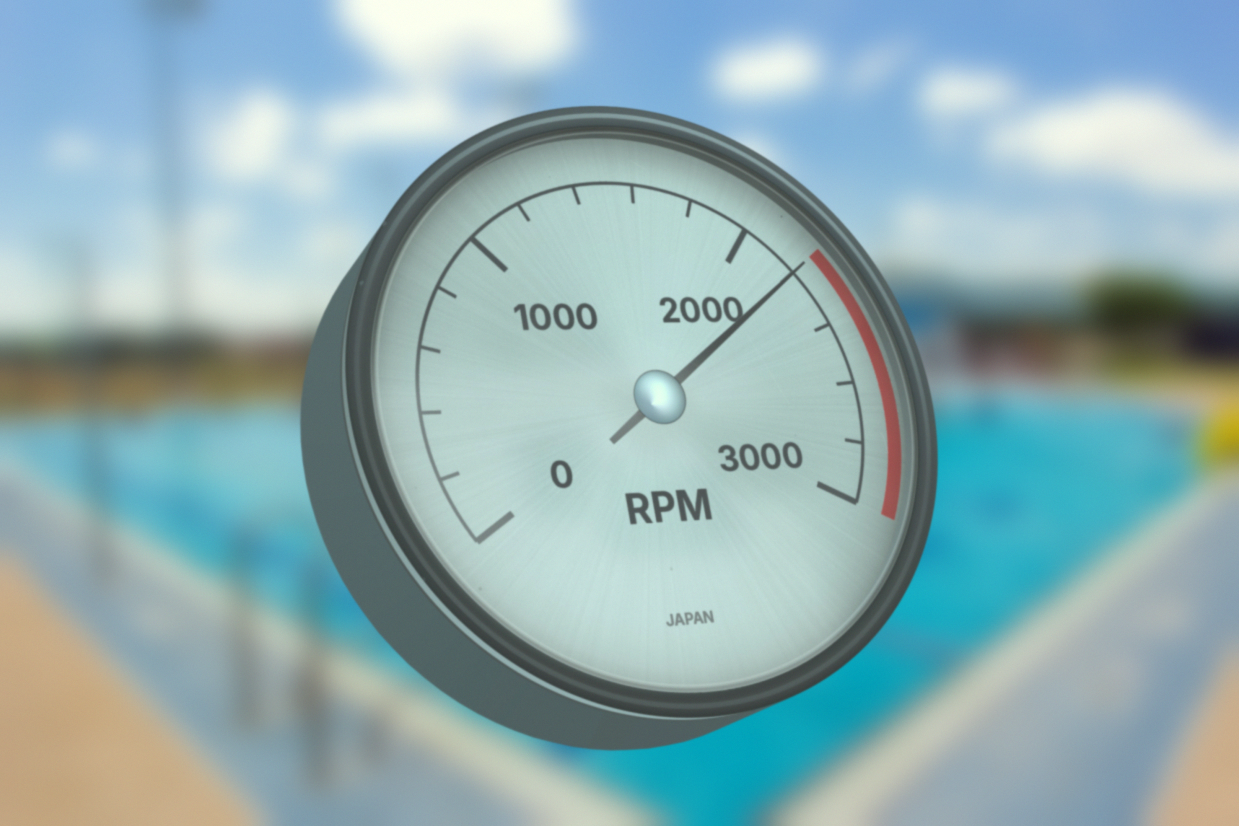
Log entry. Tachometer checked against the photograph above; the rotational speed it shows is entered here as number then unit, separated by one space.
2200 rpm
